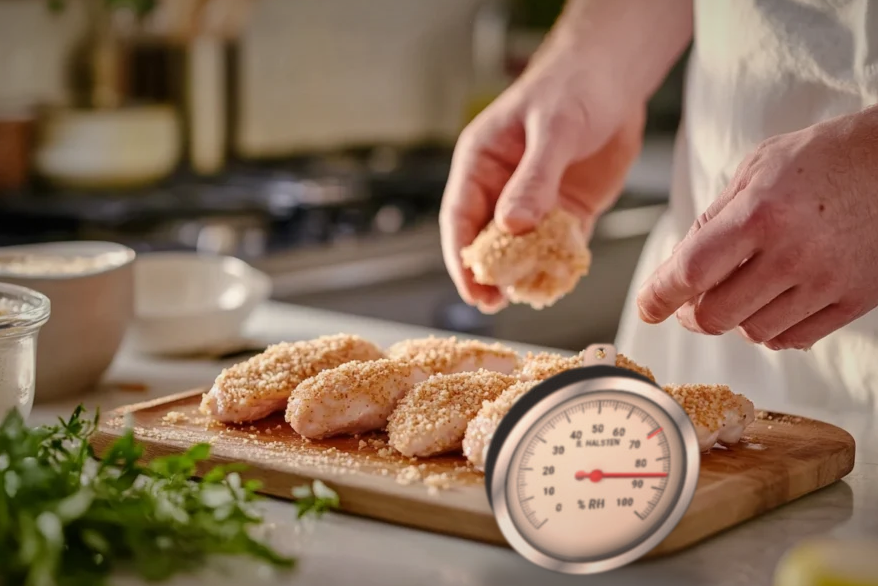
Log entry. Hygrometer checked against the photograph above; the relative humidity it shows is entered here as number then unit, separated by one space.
85 %
